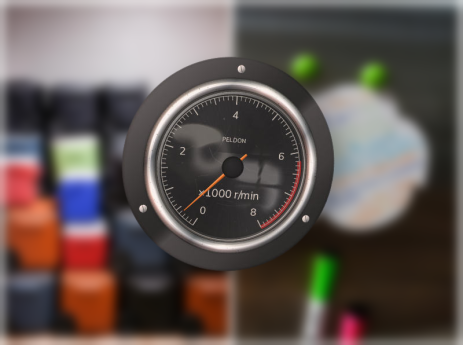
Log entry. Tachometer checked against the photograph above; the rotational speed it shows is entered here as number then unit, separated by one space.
400 rpm
